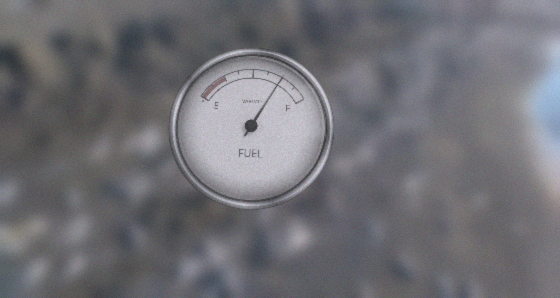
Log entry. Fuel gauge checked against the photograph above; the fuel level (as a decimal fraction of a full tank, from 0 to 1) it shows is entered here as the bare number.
0.75
